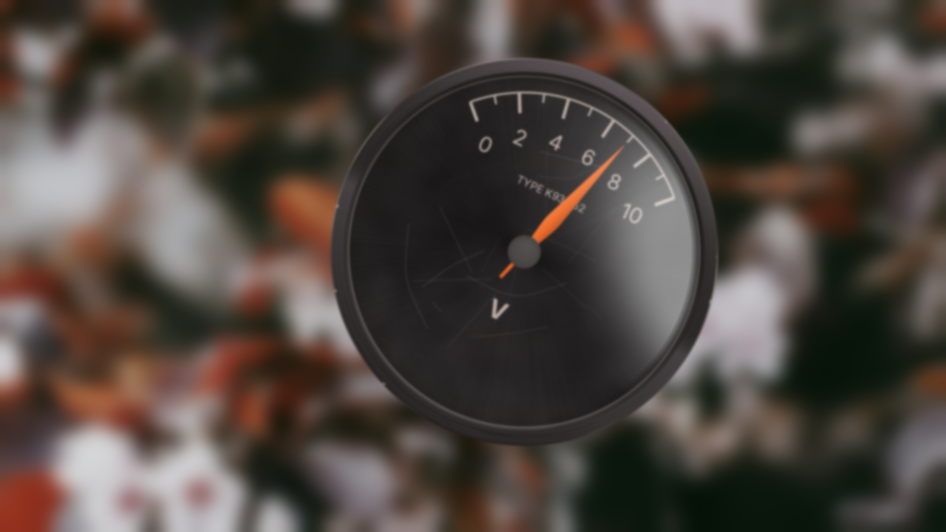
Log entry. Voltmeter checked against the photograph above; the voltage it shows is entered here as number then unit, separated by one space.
7 V
